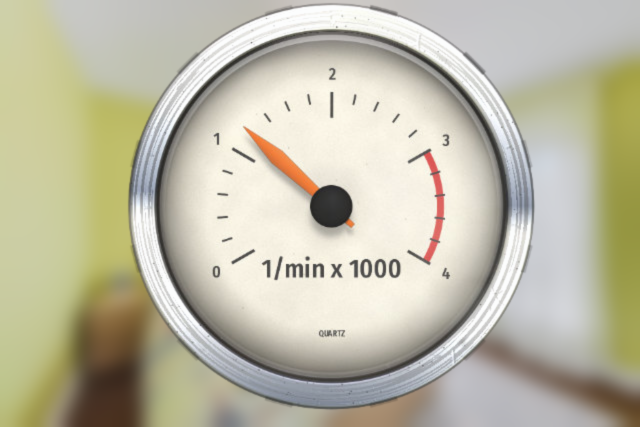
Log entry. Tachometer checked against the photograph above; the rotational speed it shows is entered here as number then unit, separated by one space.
1200 rpm
